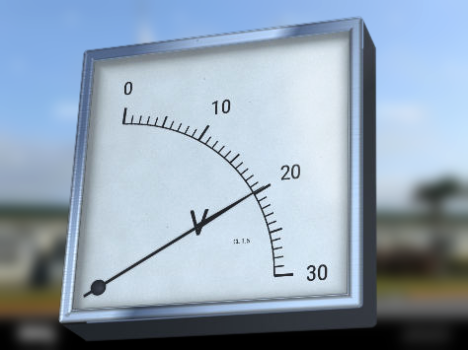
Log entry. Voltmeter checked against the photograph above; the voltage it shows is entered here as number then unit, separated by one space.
20 V
